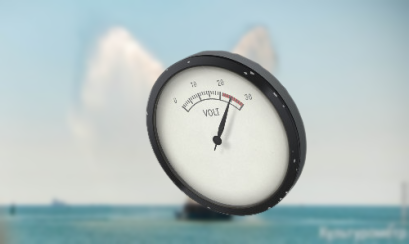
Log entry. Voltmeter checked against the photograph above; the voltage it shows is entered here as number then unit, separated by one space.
25 V
